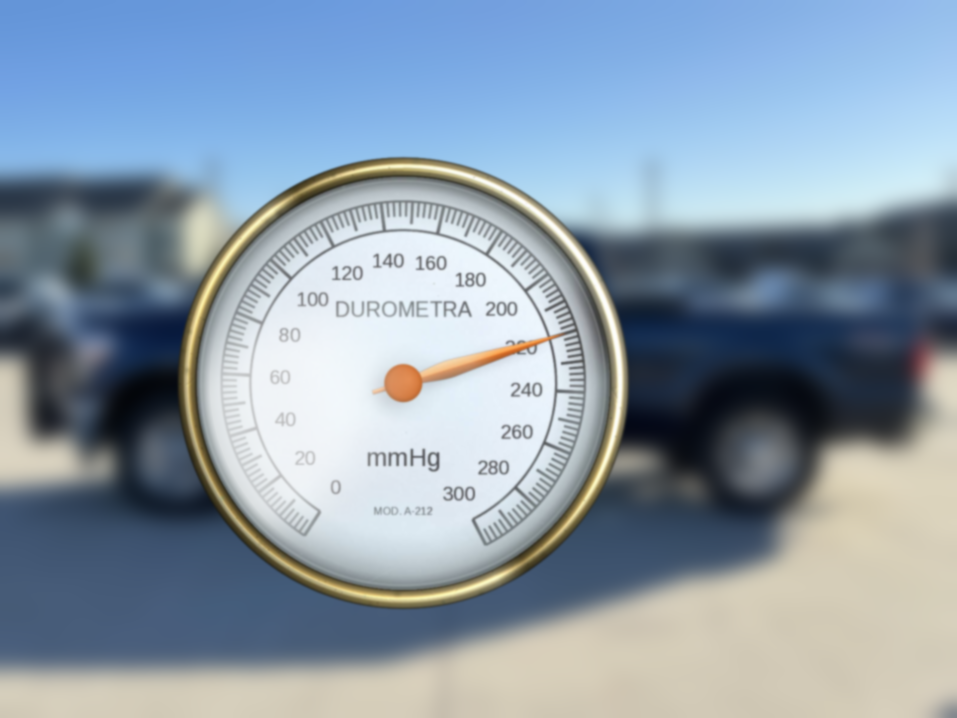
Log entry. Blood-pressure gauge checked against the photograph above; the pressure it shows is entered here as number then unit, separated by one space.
220 mmHg
